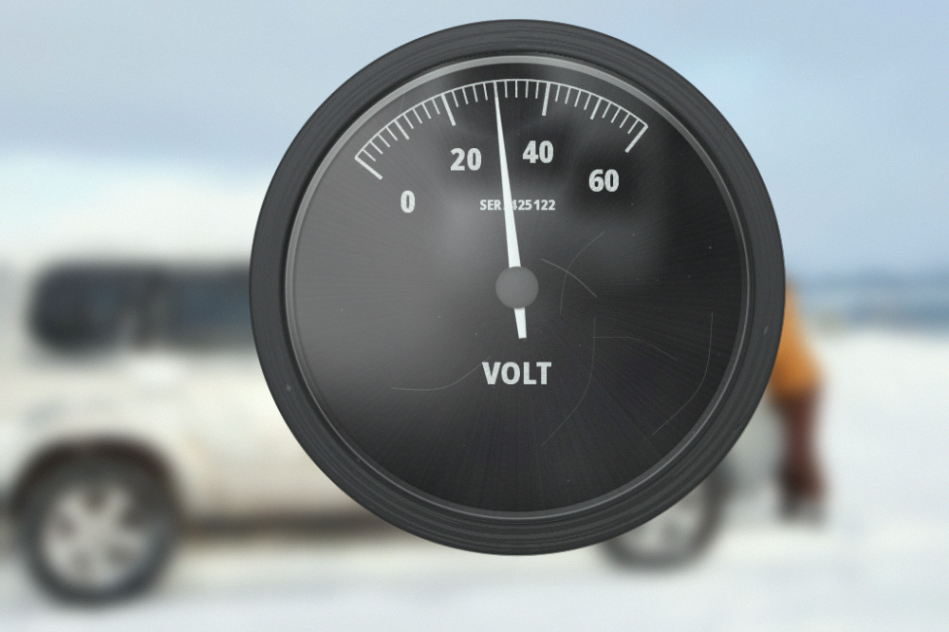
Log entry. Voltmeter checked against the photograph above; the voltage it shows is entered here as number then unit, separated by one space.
30 V
